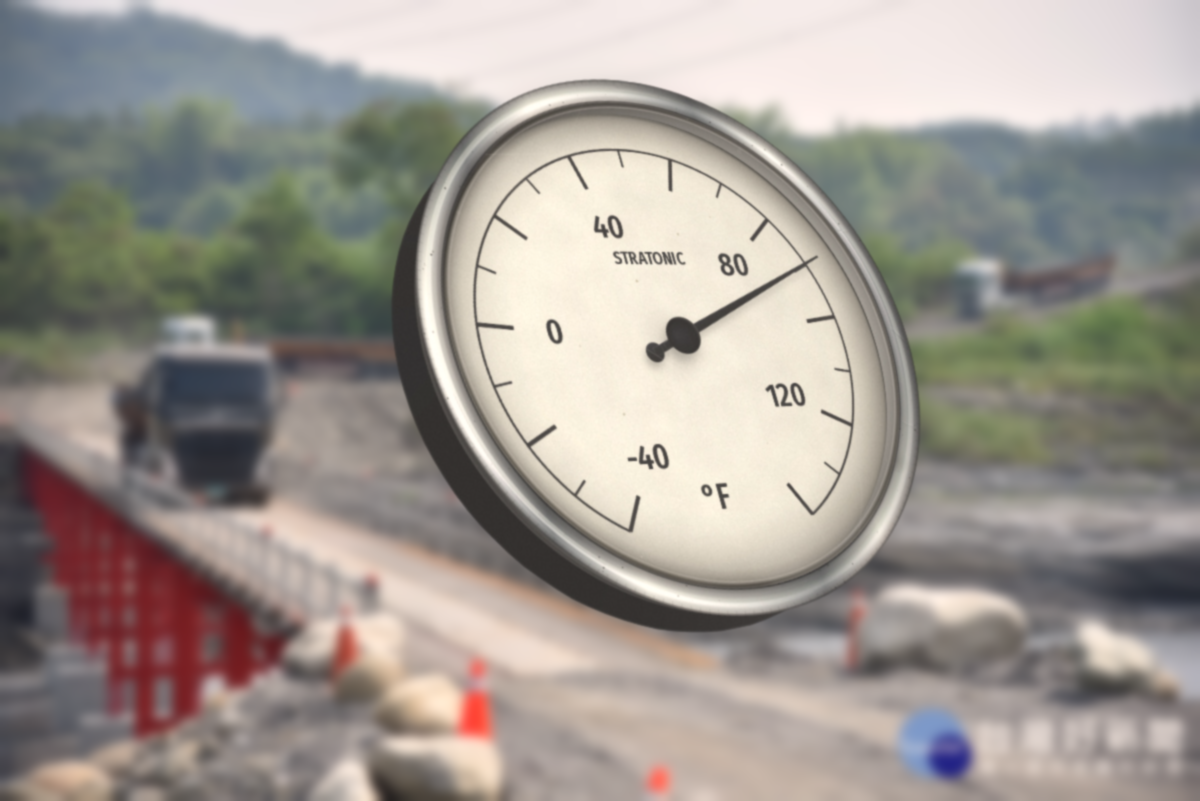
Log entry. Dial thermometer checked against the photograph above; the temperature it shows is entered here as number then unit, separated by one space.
90 °F
